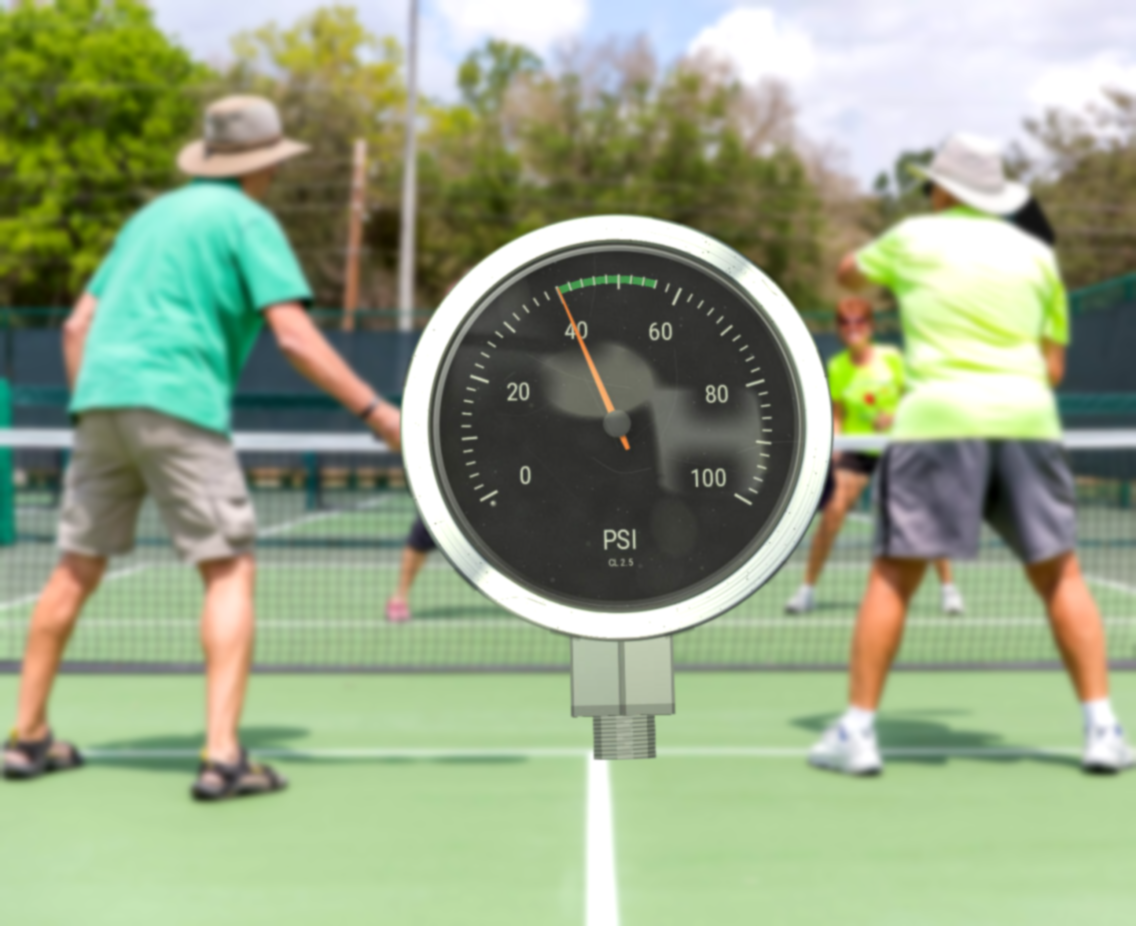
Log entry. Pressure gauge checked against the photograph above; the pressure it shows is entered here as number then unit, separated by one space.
40 psi
